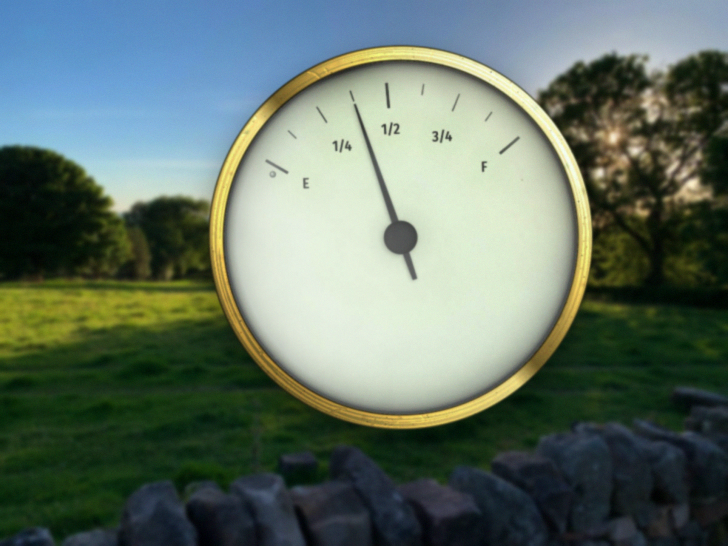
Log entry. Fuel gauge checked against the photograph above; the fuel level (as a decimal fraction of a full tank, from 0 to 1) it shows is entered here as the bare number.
0.375
